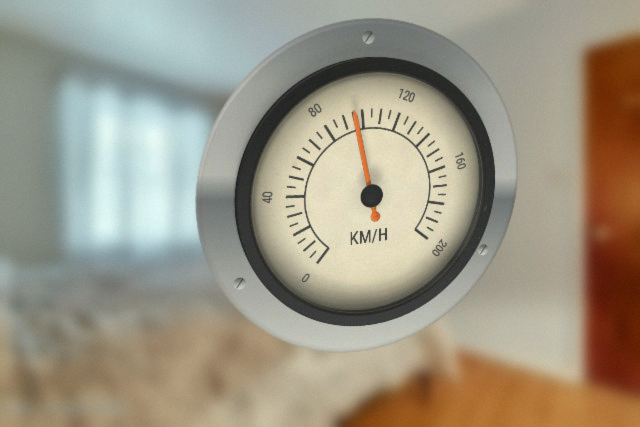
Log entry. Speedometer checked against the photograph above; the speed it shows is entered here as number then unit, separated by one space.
95 km/h
